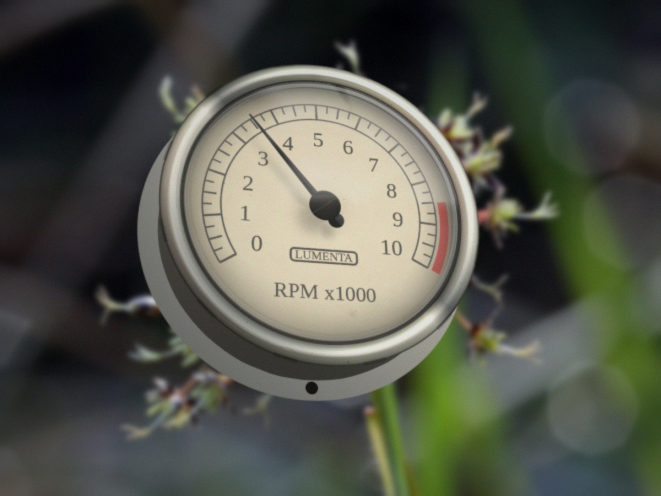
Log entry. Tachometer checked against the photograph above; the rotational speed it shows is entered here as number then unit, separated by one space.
3500 rpm
